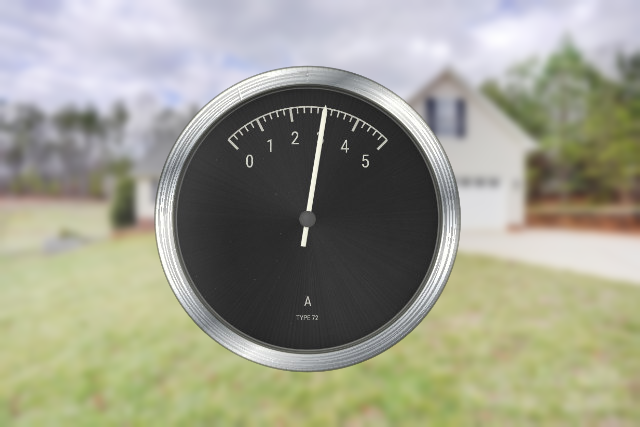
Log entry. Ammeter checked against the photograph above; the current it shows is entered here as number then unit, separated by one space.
3 A
